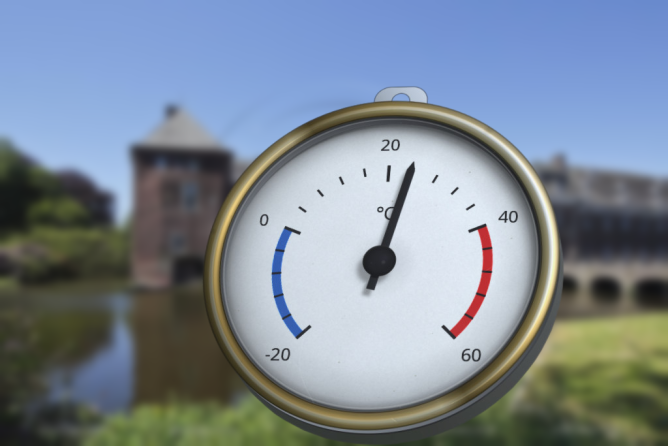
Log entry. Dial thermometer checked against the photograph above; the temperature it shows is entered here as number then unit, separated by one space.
24 °C
